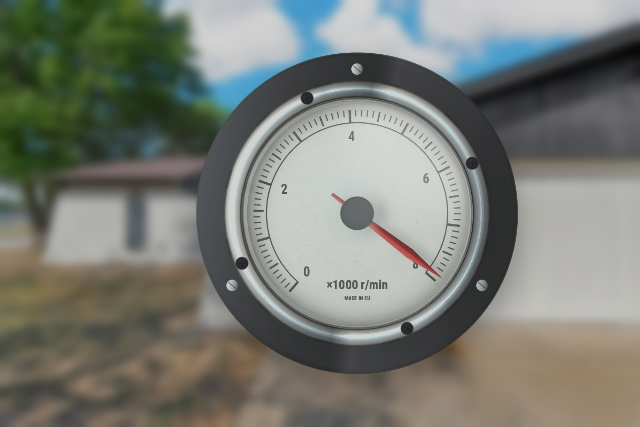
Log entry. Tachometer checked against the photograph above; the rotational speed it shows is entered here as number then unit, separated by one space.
7900 rpm
